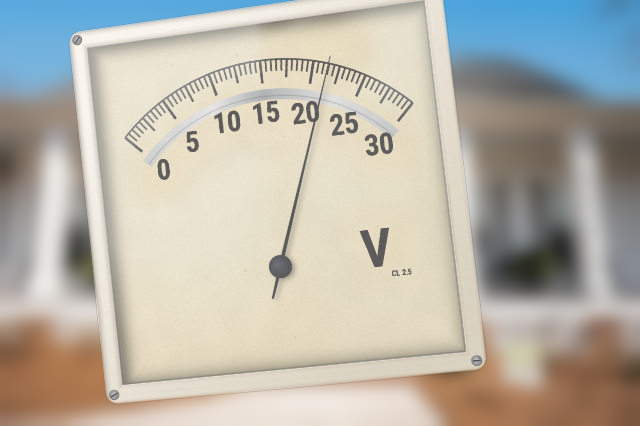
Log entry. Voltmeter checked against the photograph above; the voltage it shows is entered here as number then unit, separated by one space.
21.5 V
